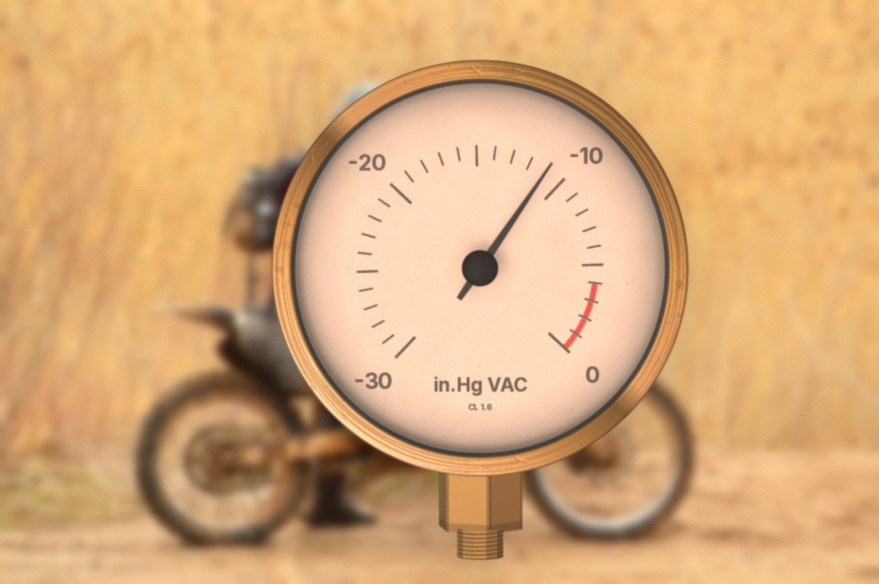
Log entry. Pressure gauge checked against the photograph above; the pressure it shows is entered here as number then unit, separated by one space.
-11 inHg
